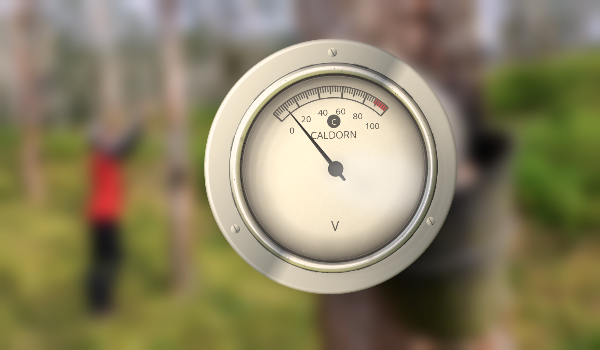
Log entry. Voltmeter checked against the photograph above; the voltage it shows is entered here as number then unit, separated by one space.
10 V
